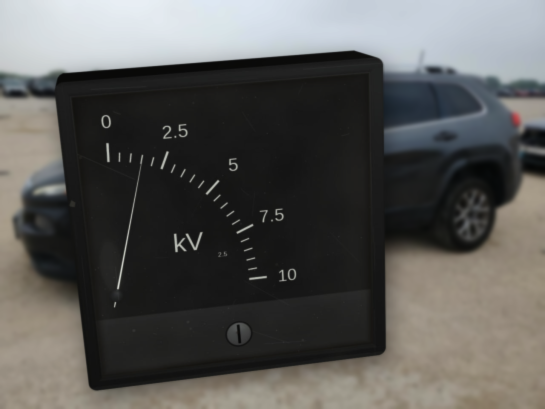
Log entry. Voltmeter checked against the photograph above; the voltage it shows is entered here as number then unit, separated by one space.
1.5 kV
